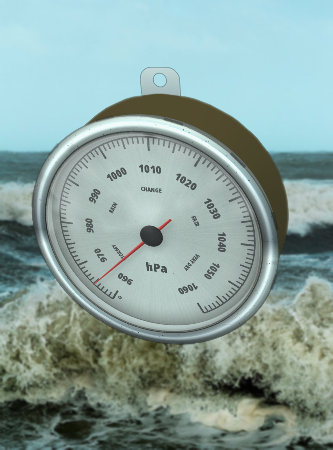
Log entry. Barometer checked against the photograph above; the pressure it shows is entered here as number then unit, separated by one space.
965 hPa
